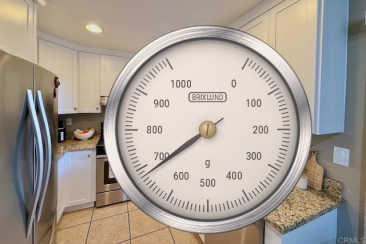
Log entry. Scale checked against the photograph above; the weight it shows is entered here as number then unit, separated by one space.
680 g
